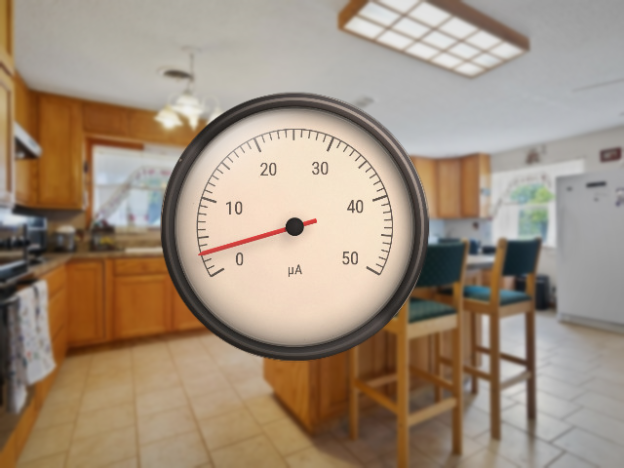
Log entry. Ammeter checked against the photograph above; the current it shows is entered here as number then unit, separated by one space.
3 µA
